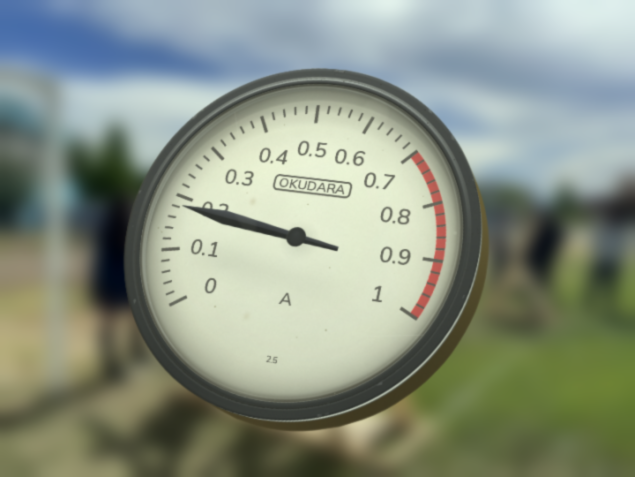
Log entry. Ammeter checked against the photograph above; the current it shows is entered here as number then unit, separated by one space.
0.18 A
